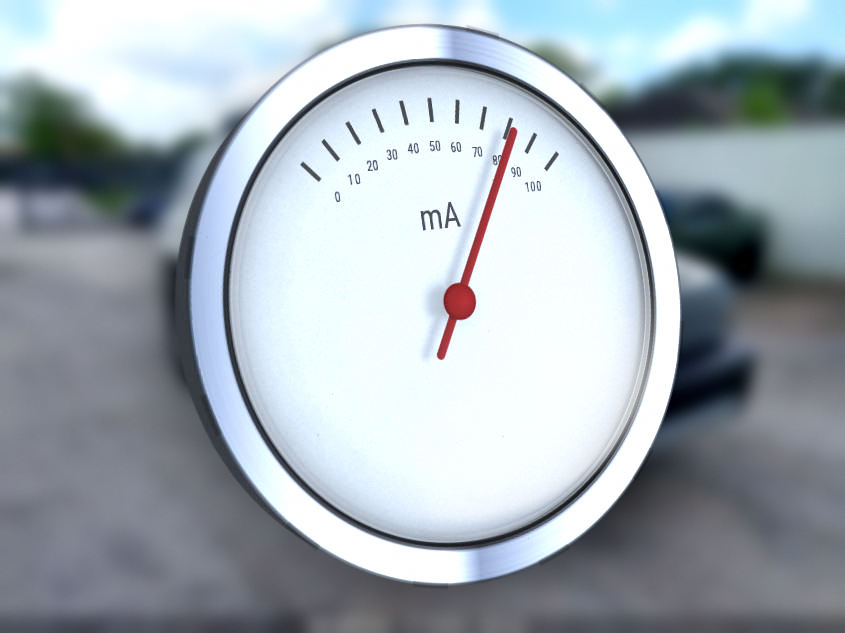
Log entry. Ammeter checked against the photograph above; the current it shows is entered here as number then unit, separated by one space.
80 mA
